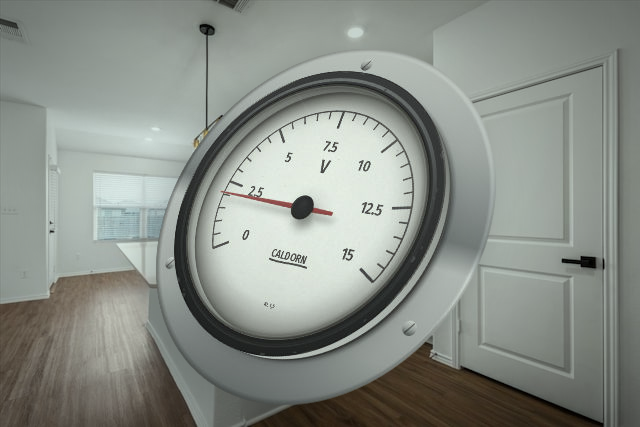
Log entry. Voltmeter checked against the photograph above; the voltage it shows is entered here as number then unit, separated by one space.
2 V
